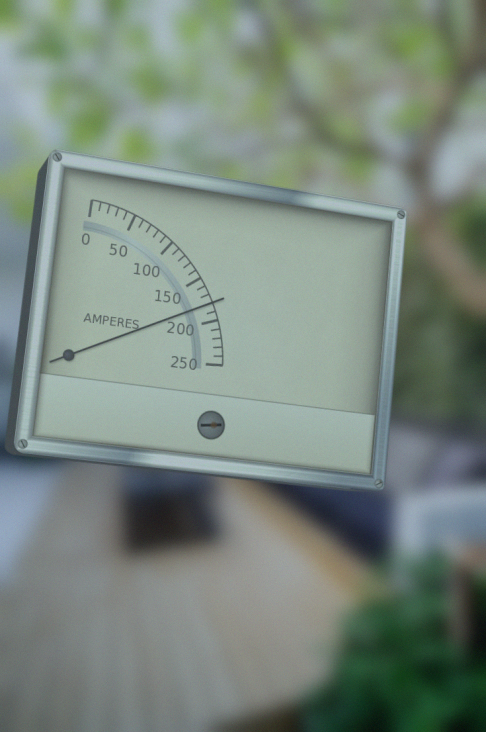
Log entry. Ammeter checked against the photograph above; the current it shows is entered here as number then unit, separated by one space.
180 A
